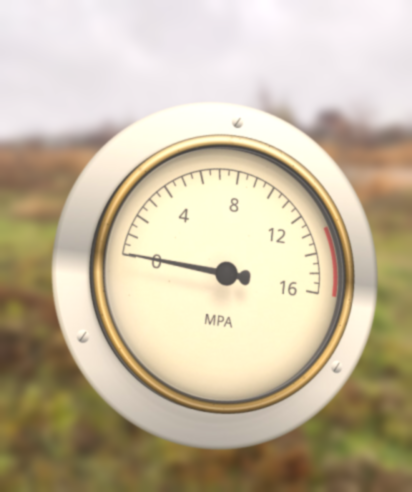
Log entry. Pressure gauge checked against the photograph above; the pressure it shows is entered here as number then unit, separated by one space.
0 MPa
